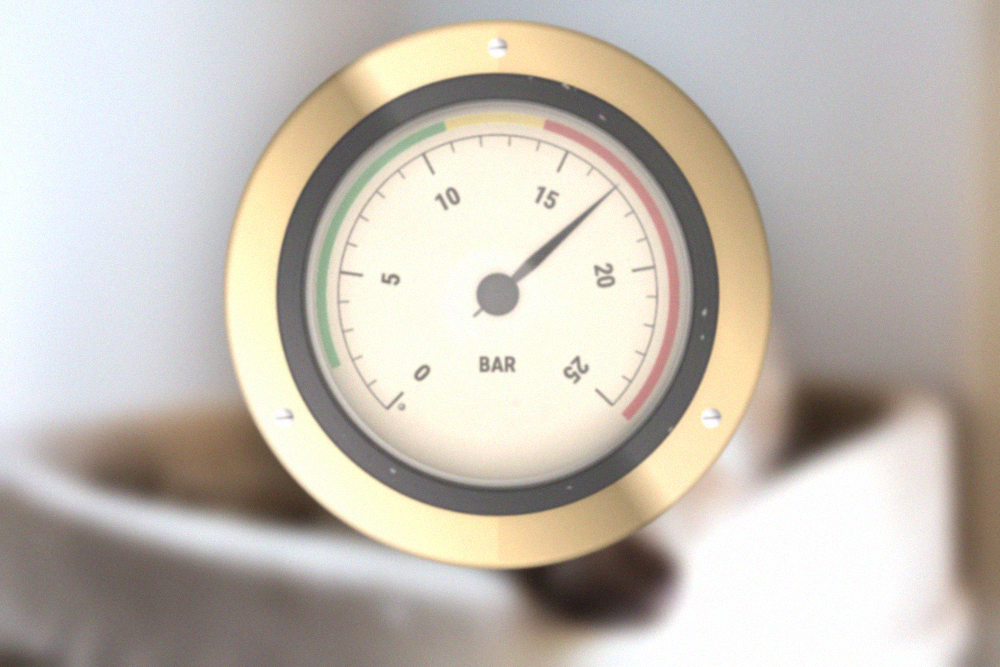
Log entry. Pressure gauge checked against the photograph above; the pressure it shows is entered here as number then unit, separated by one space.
17 bar
